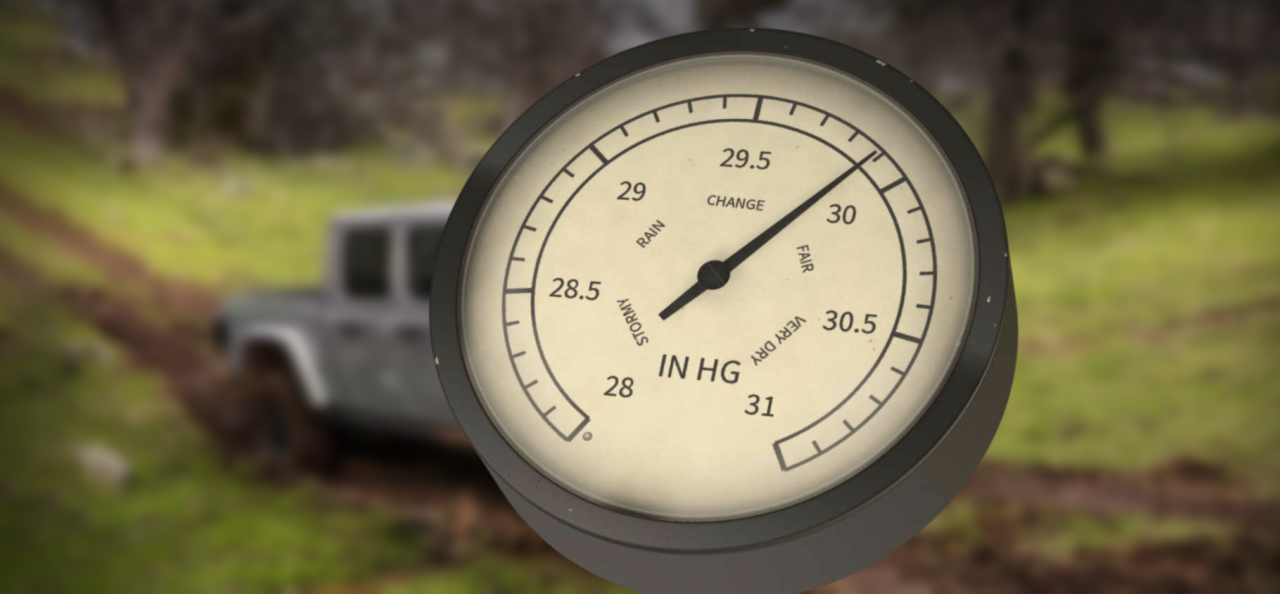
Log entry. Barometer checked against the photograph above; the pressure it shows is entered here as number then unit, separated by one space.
29.9 inHg
